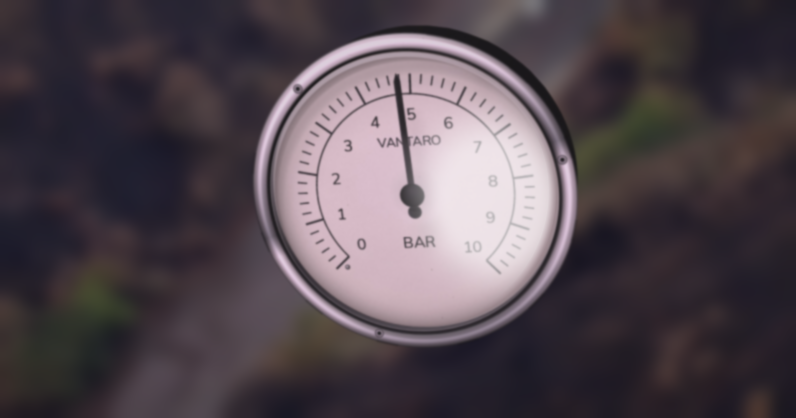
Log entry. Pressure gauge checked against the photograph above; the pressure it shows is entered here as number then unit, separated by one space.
4.8 bar
